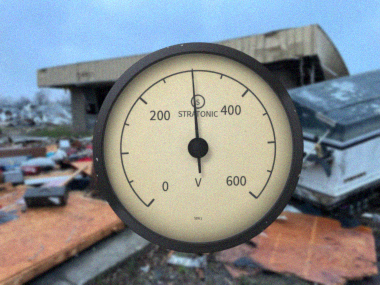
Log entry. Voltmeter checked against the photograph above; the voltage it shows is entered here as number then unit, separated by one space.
300 V
